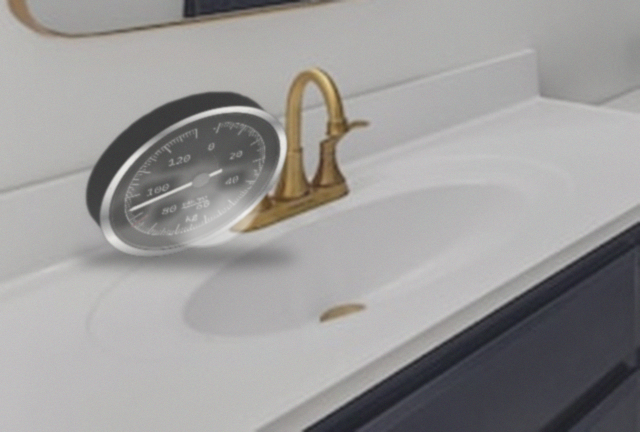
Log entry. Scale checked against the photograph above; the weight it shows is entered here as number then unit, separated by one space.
95 kg
